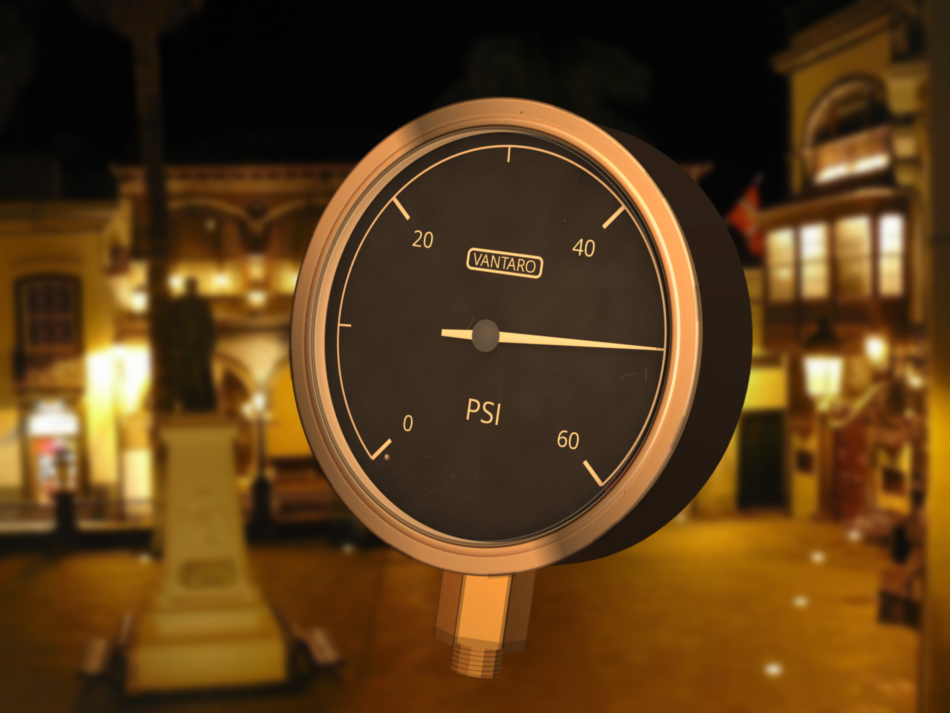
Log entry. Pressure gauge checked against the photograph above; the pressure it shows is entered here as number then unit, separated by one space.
50 psi
